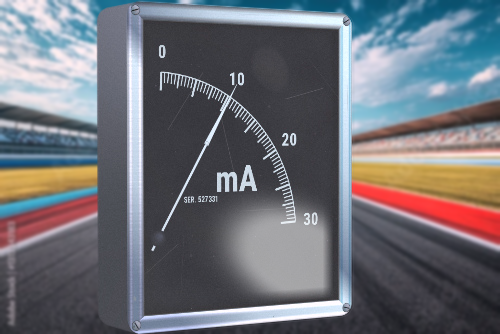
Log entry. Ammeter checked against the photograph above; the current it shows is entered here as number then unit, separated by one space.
10 mA
